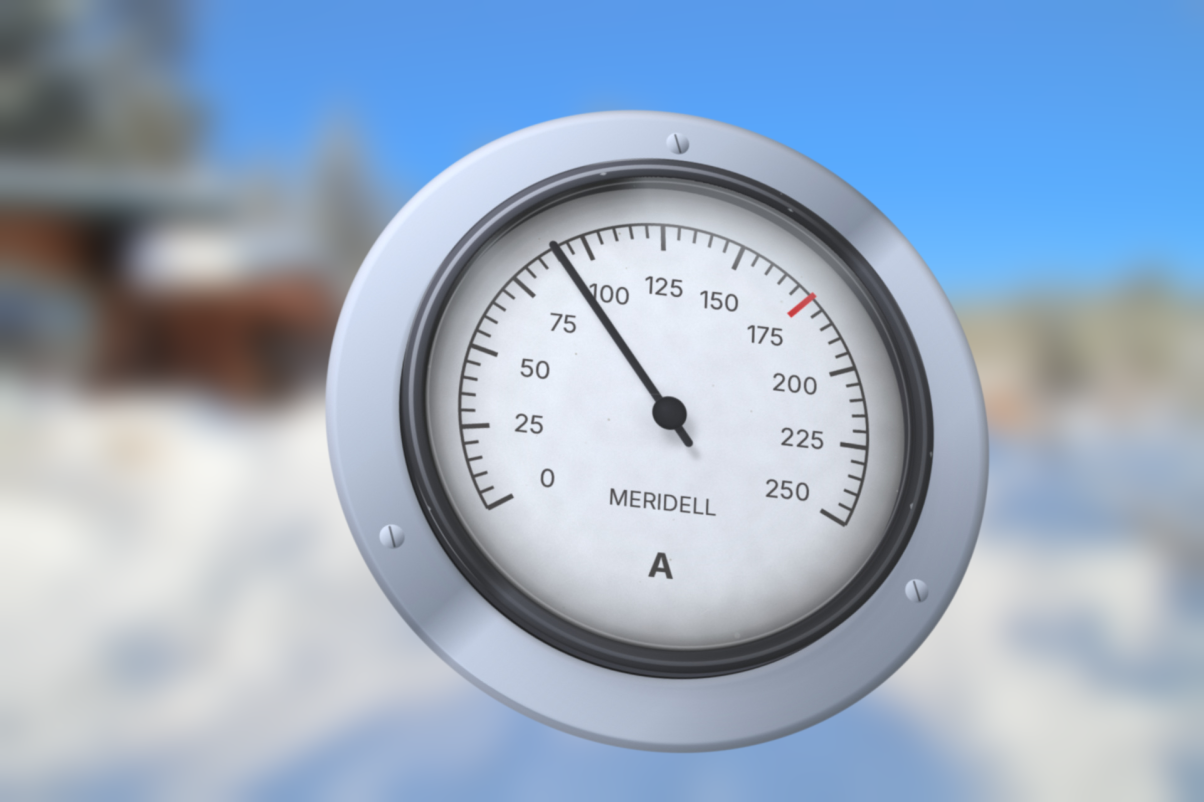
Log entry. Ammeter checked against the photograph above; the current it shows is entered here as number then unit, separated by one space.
90 A
